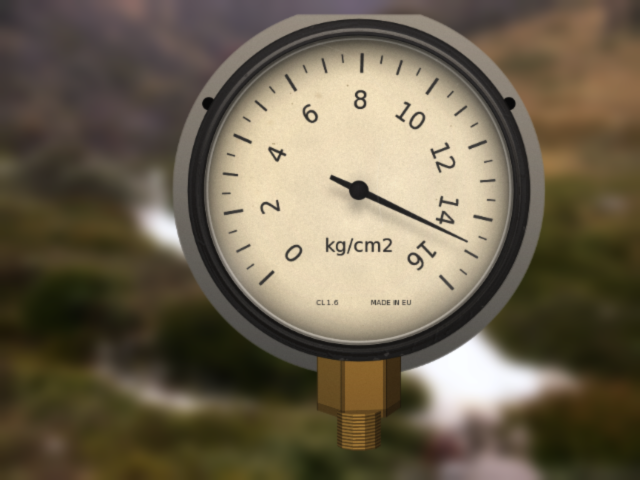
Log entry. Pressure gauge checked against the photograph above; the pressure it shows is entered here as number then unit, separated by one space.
14.75 kg/cm²
